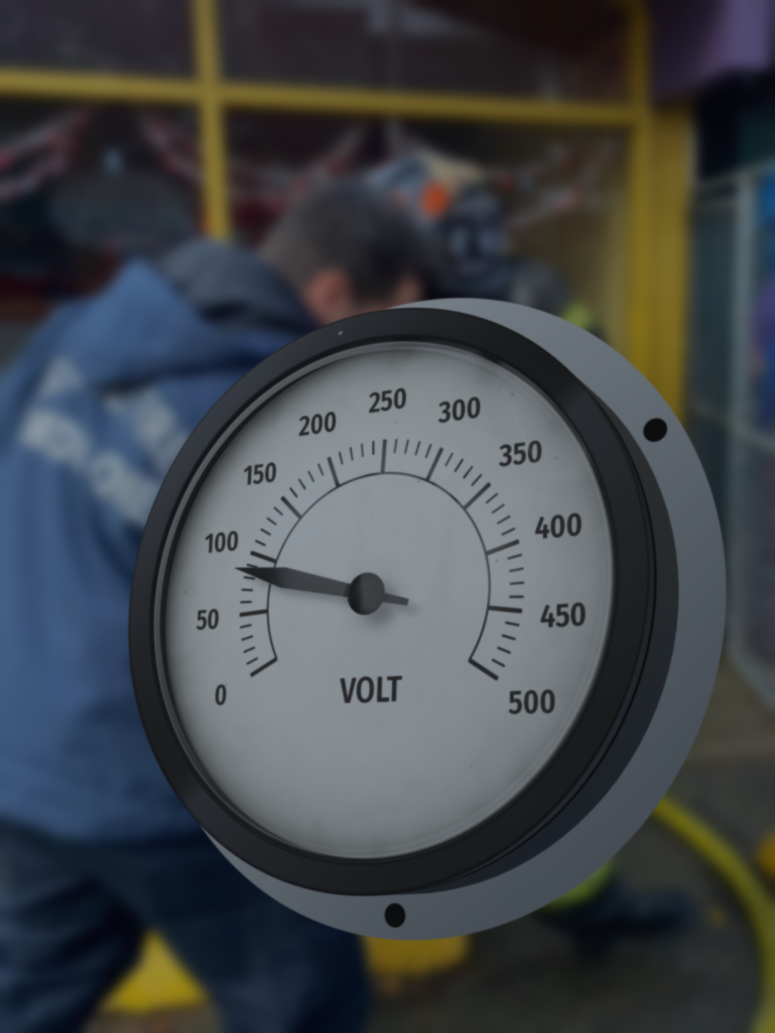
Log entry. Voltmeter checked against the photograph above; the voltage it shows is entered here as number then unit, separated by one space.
85 V
